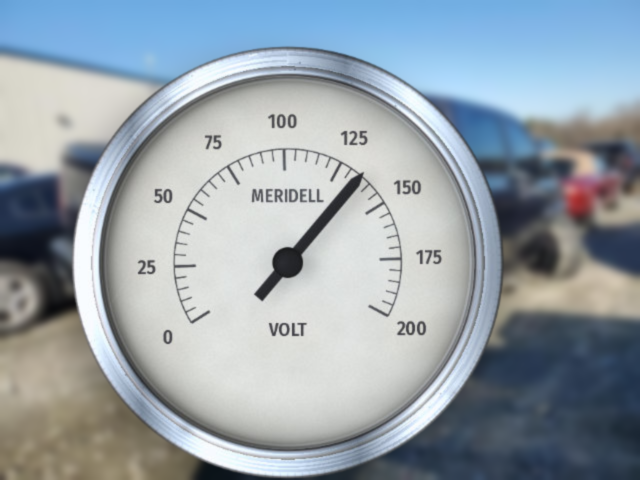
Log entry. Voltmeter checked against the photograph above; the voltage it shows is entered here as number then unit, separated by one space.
135 V
